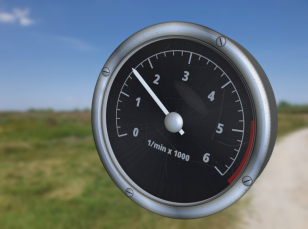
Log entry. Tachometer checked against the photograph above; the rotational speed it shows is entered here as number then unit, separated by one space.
1600 rpm
